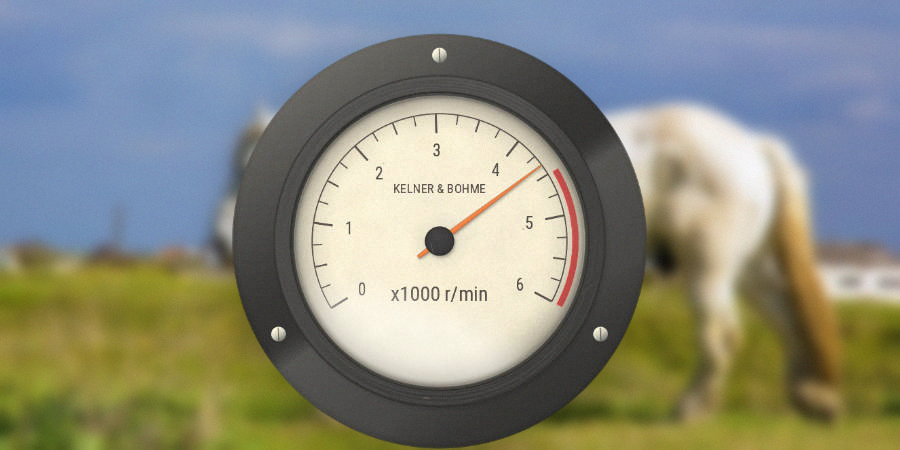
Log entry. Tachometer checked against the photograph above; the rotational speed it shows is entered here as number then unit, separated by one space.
4375 rpm
